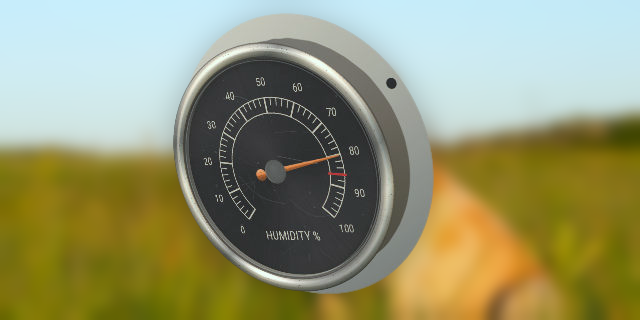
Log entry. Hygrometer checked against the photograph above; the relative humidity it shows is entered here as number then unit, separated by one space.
80 %
